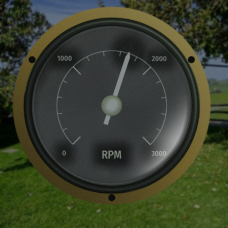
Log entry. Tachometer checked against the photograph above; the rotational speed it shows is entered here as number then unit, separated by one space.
1700 rpm
